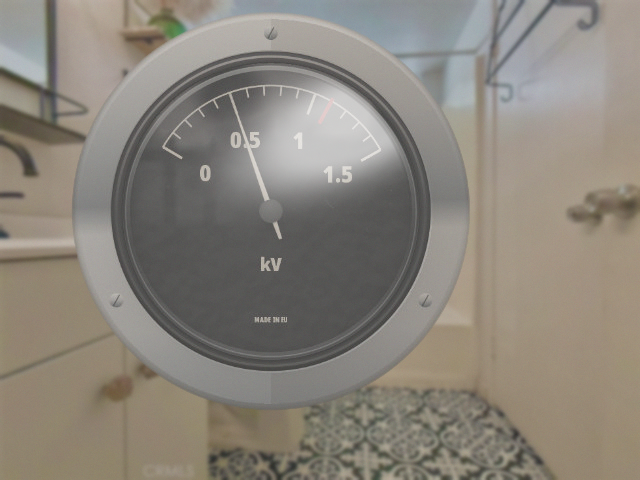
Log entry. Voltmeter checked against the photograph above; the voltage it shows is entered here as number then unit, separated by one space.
0.5 kV
